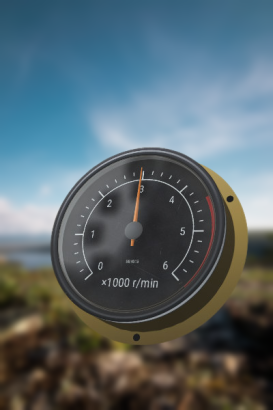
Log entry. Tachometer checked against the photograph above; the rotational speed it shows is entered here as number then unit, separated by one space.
3000 rpm
